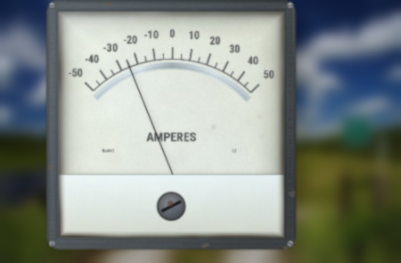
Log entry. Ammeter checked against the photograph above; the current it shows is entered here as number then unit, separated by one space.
-25 A
